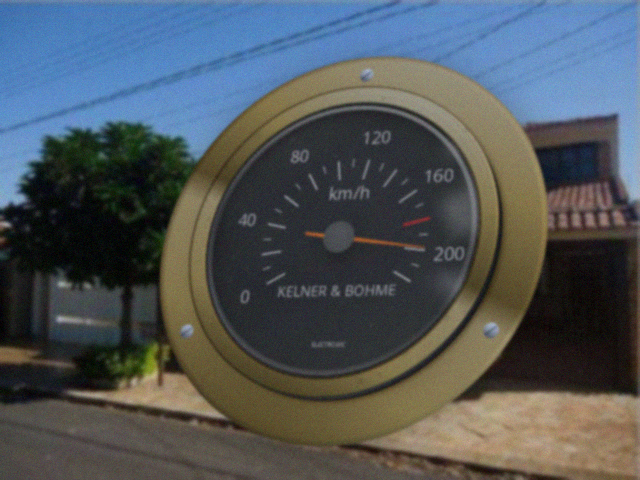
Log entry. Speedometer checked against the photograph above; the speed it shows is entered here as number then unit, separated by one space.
200 km/h
